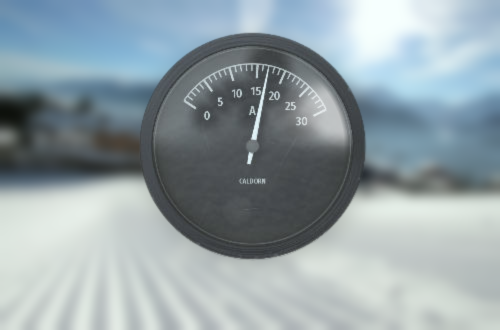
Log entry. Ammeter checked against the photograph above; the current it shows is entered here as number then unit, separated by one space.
17 A
